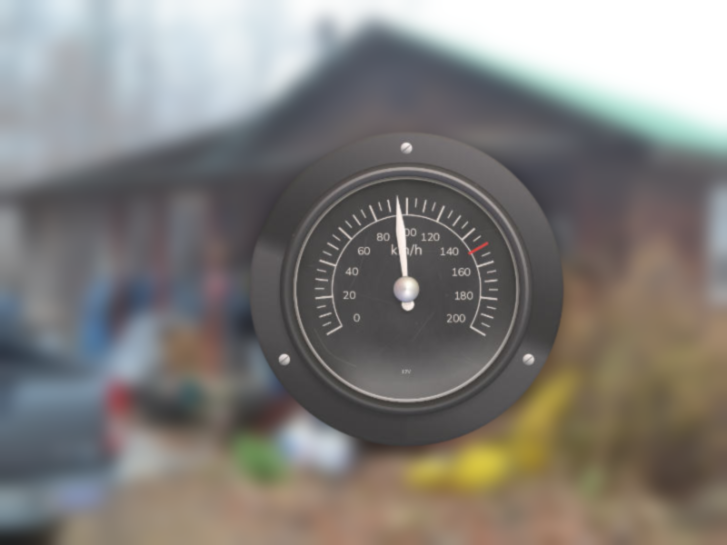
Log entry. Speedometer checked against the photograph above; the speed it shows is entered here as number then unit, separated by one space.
95 km/h
